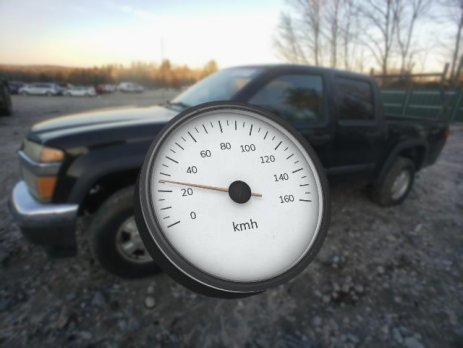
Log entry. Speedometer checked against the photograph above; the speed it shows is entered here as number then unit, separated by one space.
25 km/h
